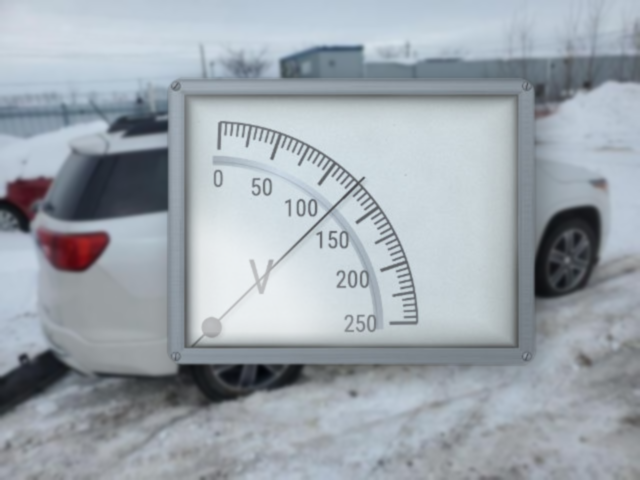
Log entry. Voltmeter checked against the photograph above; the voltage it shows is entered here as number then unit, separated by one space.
125 V
